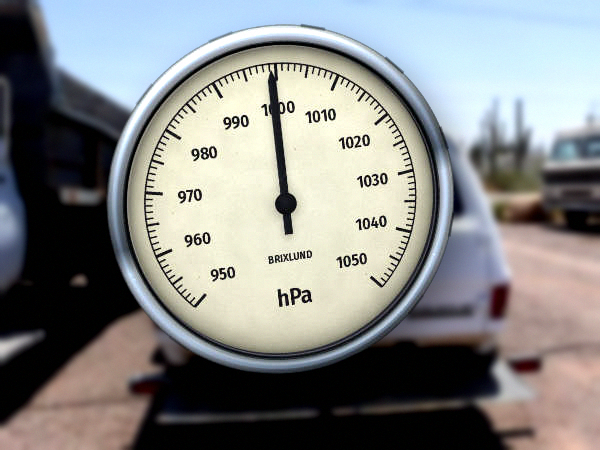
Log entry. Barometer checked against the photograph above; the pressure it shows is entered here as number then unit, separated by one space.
999 hPa
